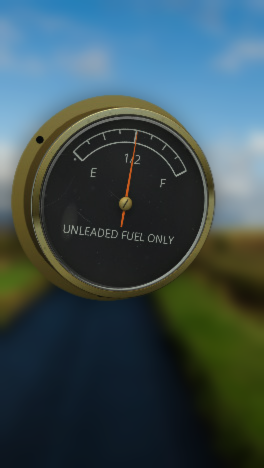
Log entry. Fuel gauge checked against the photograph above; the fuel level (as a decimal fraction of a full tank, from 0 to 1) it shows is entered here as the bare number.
0.5
